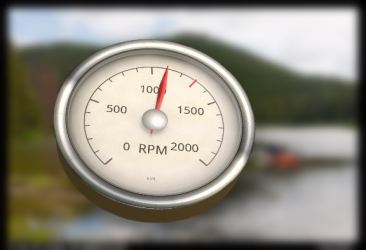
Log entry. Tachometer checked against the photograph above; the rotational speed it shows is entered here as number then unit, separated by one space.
1100 rpm
